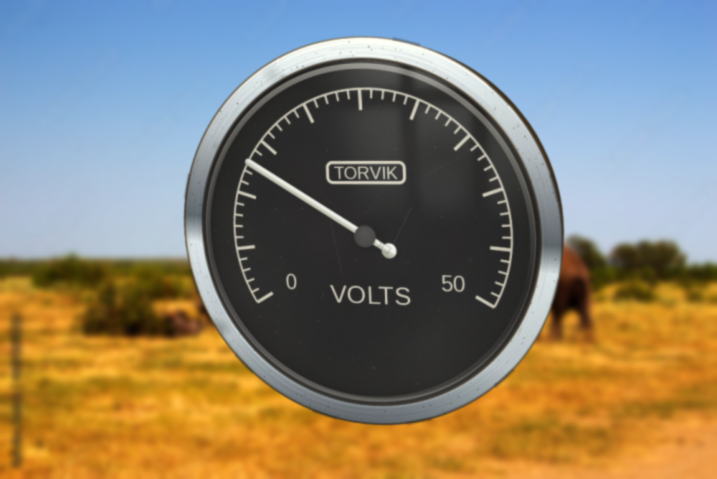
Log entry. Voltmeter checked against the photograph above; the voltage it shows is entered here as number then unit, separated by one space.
13 V
